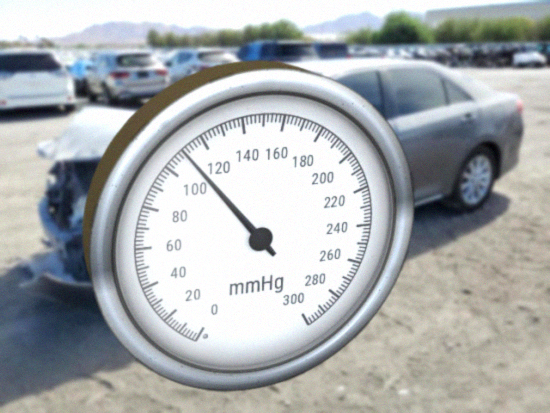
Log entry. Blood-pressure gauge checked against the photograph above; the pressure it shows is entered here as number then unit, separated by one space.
110 mmHg
